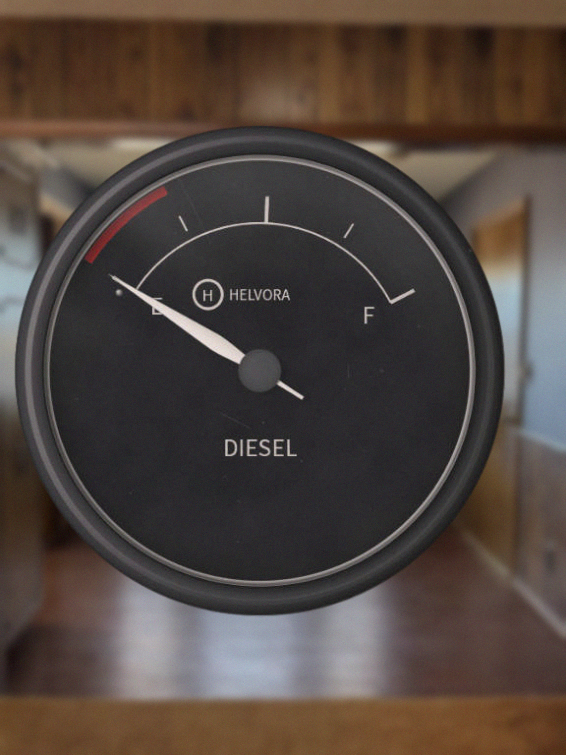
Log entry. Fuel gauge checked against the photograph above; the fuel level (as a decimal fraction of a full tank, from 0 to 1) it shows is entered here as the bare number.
0
